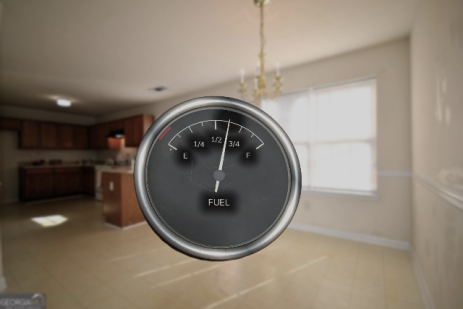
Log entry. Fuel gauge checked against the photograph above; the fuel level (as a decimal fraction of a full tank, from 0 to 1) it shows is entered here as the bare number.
0.625
